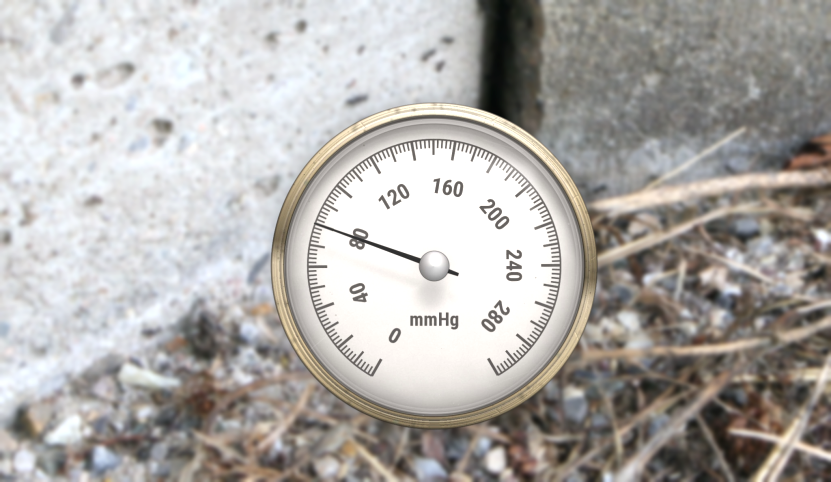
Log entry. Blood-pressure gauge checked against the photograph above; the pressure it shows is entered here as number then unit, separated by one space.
80 mmHg
